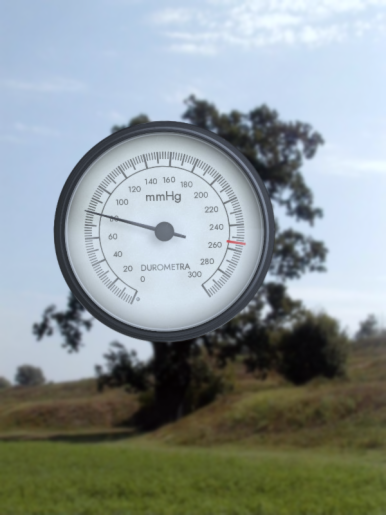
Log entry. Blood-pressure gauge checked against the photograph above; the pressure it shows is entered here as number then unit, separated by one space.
80 mmHg
